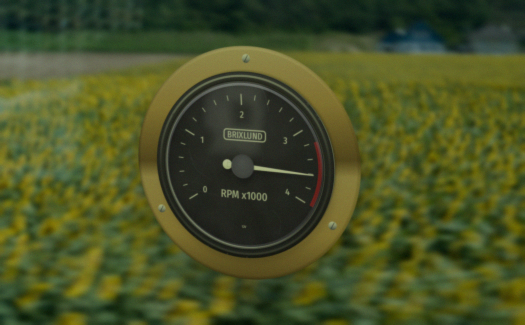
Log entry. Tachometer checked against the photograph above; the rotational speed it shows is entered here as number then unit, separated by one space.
3600 rpm
